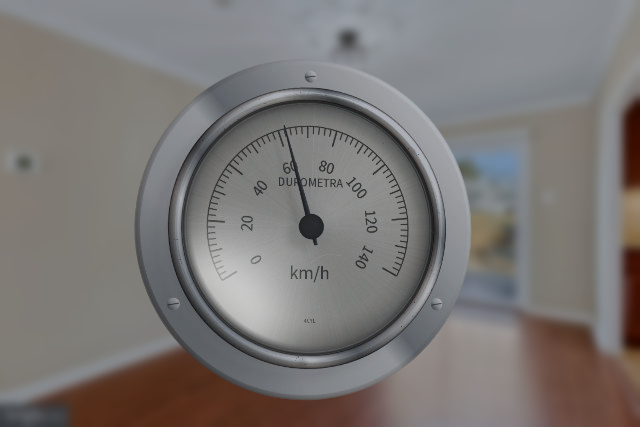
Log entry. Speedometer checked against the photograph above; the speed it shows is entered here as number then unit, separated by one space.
62 km/h
